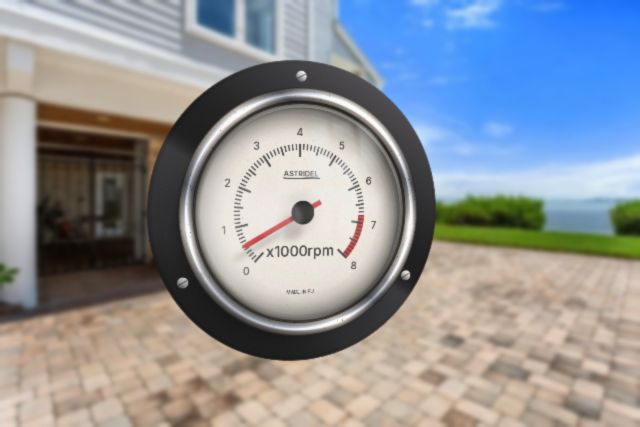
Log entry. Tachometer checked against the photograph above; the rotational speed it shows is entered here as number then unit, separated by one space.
500 rpm
